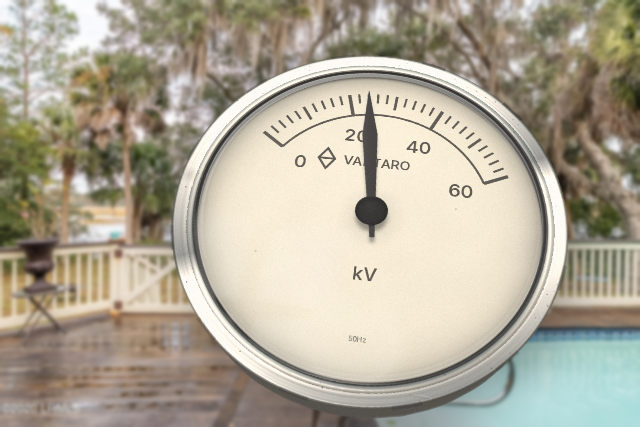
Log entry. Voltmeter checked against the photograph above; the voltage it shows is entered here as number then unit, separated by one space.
24 kV
